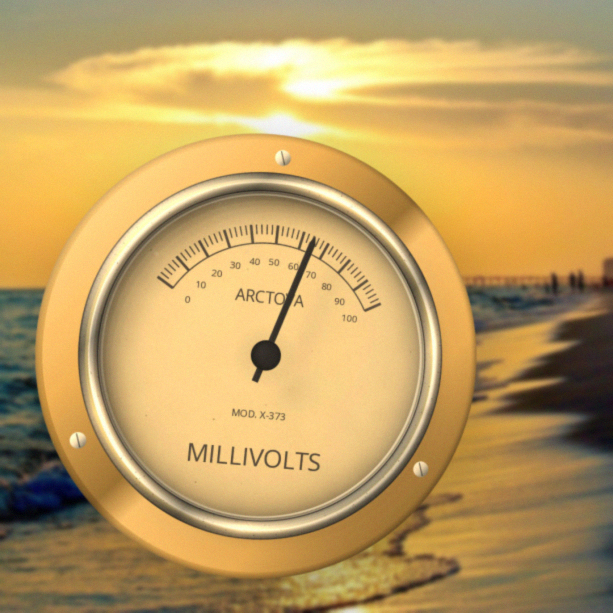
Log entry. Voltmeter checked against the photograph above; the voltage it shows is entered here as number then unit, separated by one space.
64 mV
